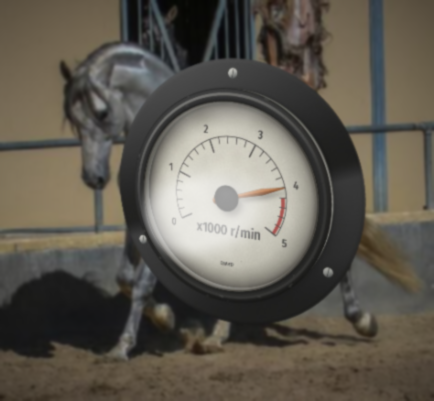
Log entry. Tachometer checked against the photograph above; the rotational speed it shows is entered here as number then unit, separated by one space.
4000 rpm
